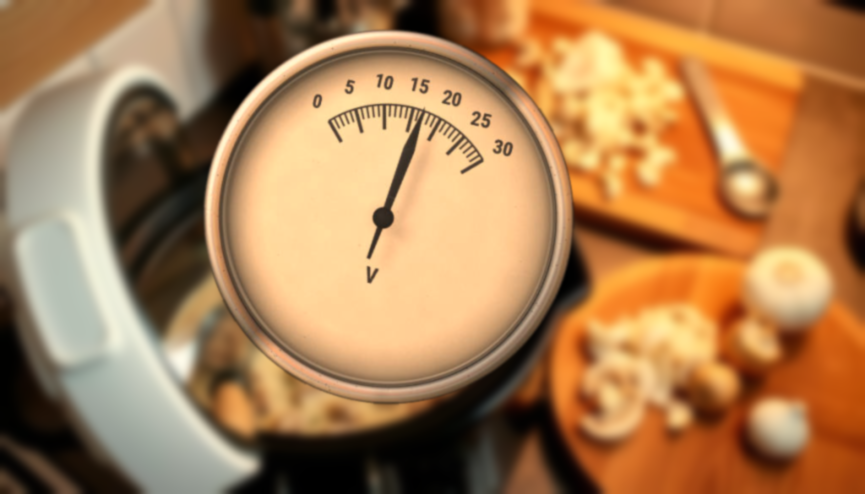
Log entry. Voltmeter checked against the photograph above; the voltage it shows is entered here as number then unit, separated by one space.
17 V
